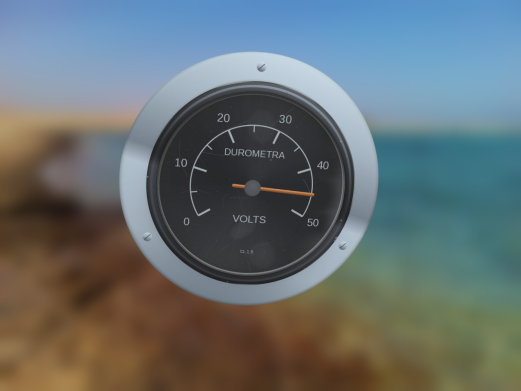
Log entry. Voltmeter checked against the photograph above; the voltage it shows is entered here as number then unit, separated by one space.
45 V
